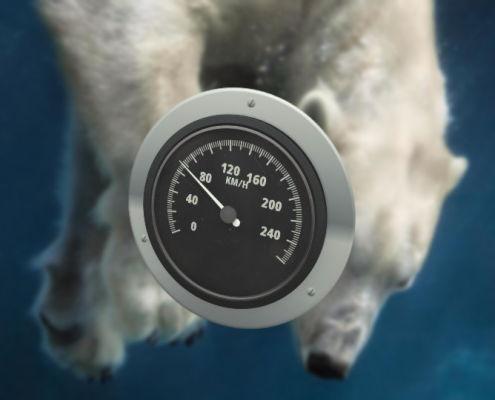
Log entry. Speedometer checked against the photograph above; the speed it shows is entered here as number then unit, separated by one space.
70 km/h
